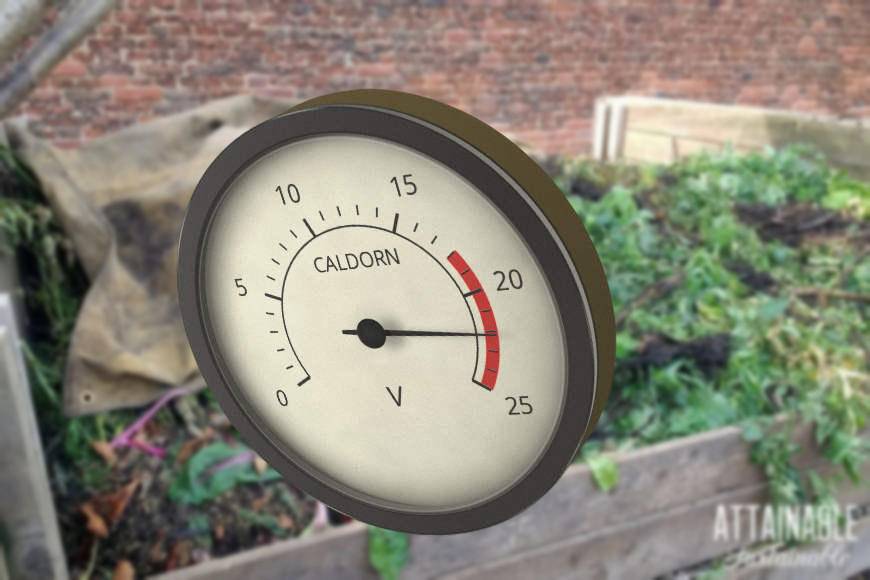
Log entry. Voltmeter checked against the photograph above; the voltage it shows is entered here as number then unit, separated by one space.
22 V
